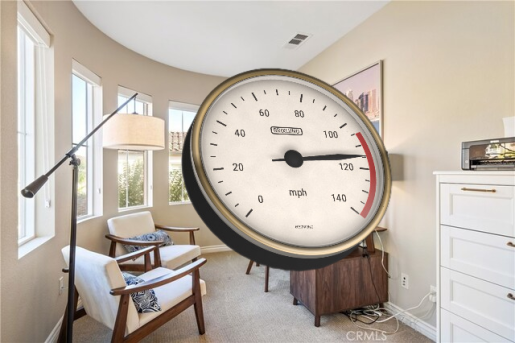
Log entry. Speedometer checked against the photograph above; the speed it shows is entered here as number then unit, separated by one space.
115 mph
